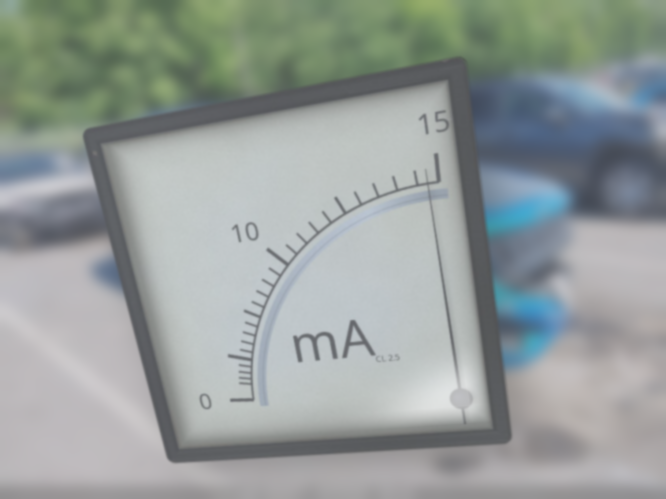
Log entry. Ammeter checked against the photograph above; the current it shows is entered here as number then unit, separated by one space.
14.75 mA
